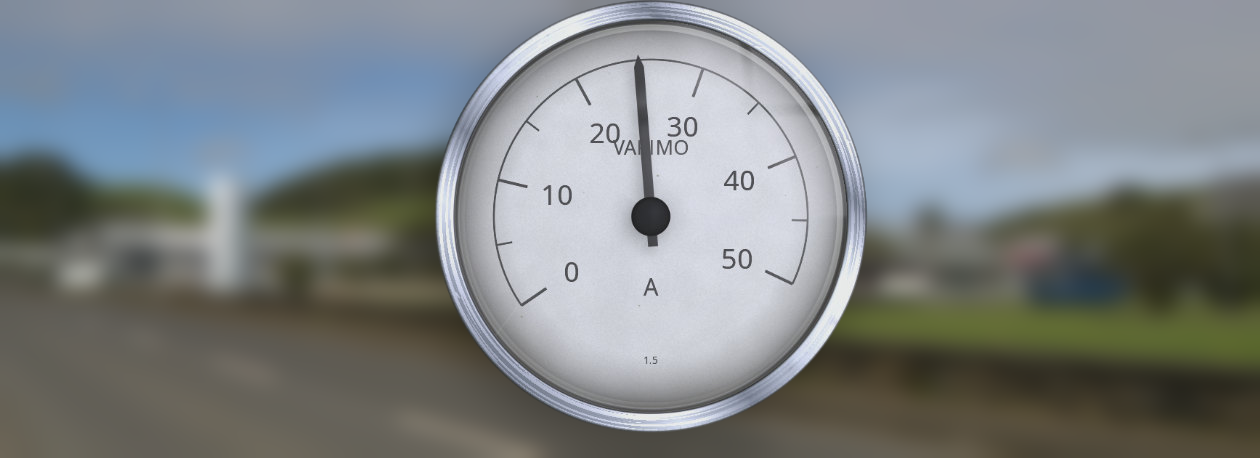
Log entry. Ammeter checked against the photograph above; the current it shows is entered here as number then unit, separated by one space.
25 A
